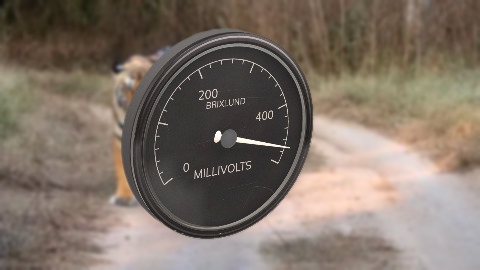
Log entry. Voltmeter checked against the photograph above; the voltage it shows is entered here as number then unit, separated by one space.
470 mV
